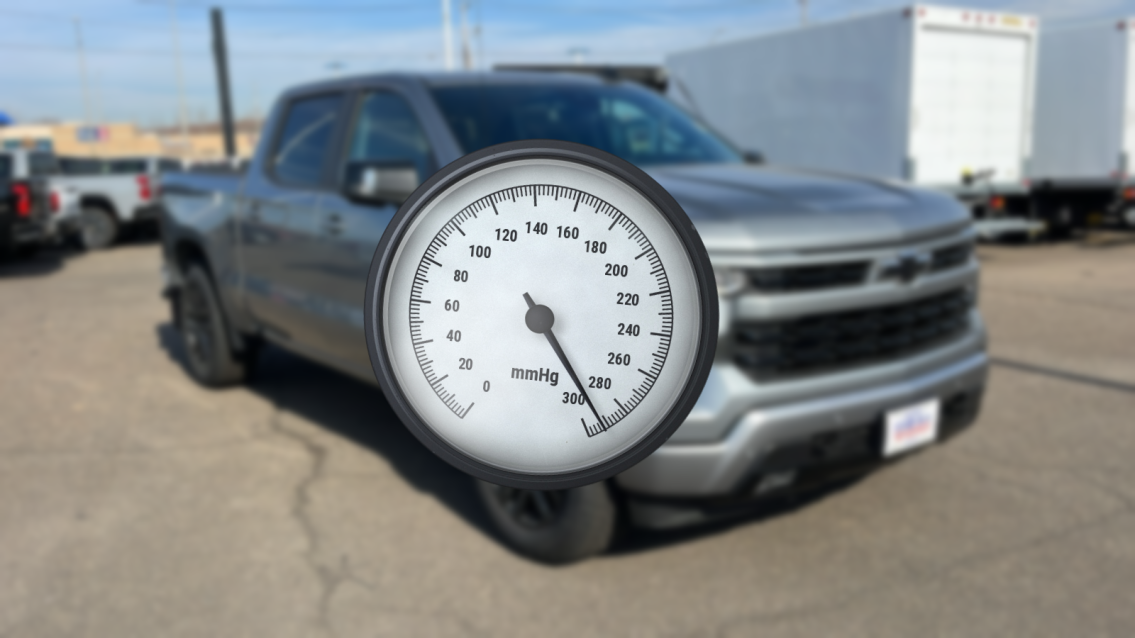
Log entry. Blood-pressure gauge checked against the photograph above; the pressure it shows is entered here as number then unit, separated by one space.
292 mmHg
